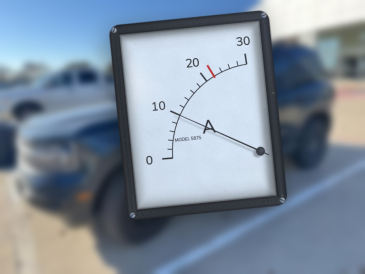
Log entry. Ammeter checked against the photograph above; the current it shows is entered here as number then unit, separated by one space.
10 A
